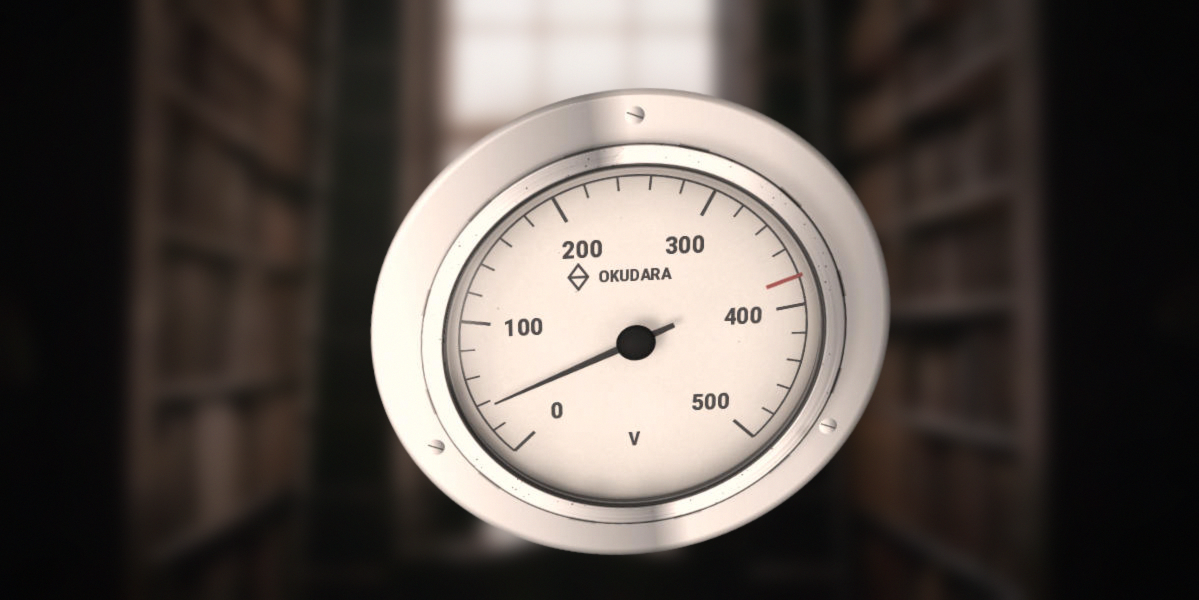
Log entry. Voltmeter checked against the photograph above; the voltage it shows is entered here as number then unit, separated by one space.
40 V
